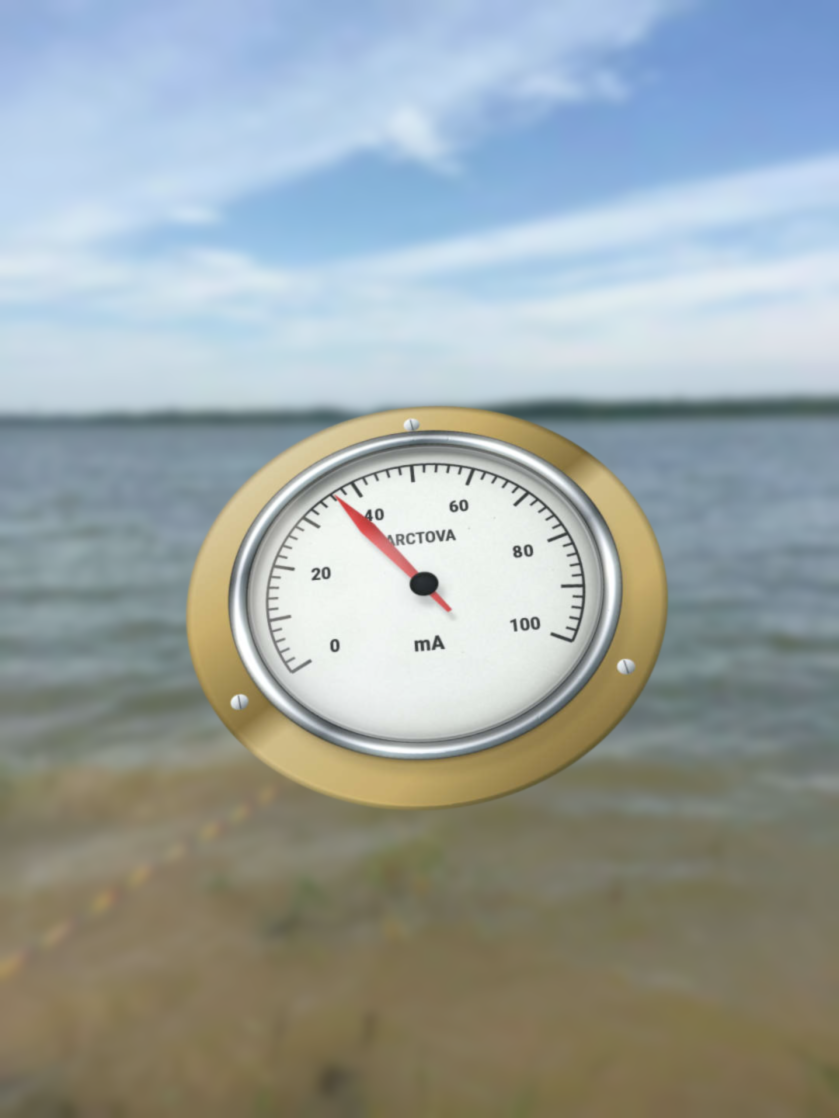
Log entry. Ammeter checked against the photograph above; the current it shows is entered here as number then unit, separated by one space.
36 mA
